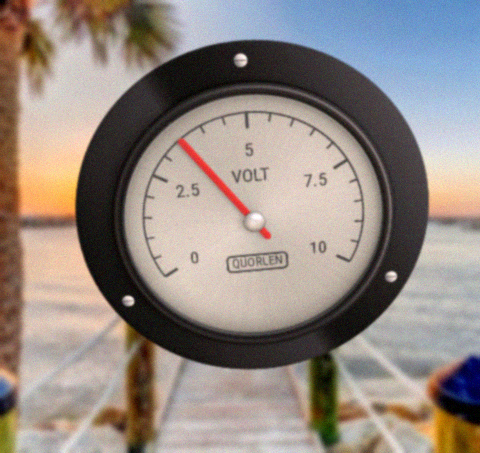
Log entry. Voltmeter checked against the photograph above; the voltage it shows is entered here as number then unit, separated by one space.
3.5 V
